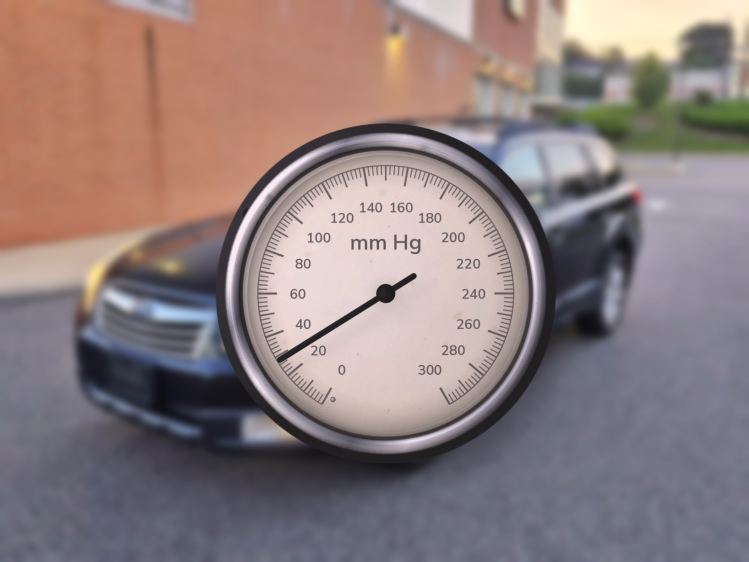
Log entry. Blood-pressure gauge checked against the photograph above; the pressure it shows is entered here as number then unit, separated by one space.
28 mmHg
